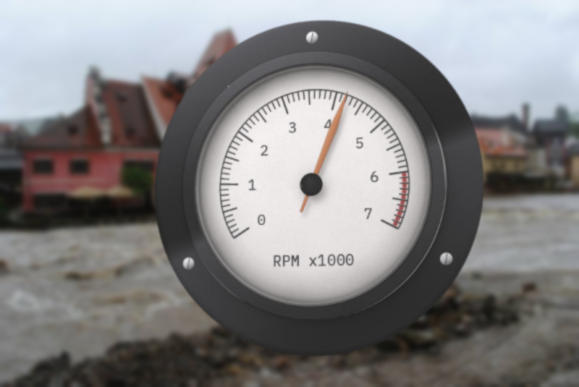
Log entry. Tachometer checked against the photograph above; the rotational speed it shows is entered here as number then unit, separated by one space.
4200 rpm
